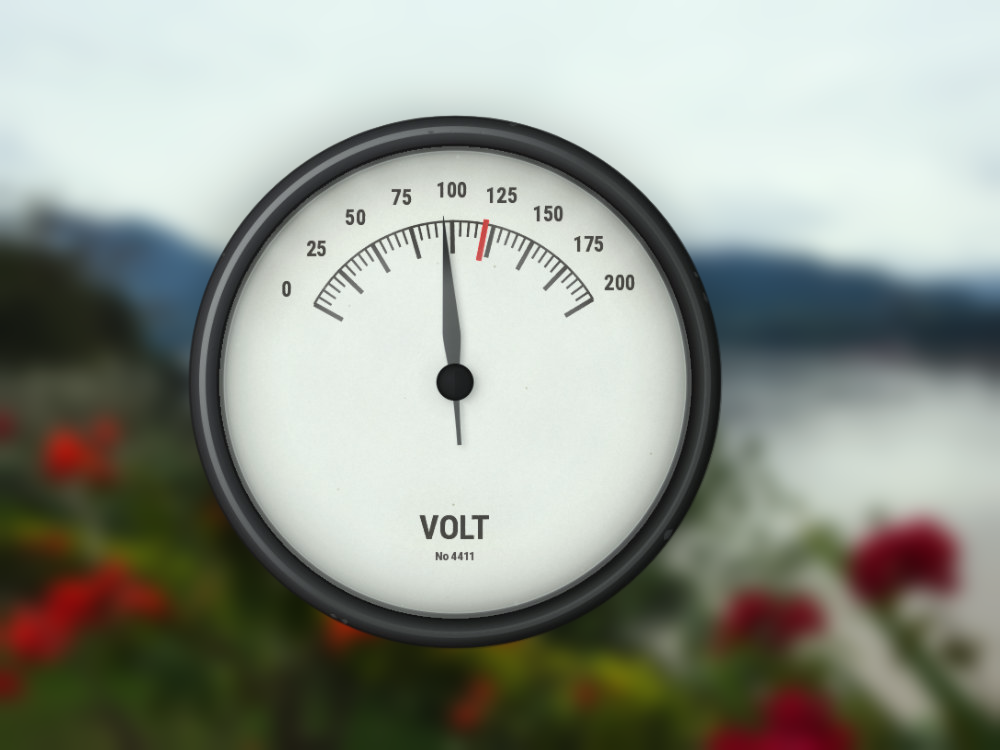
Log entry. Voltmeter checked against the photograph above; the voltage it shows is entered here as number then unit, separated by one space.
95 V
